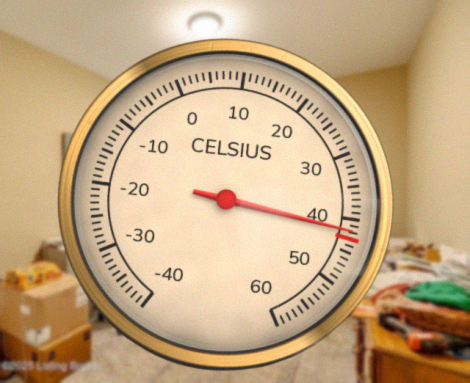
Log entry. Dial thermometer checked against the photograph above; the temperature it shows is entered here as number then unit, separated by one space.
42 °C
